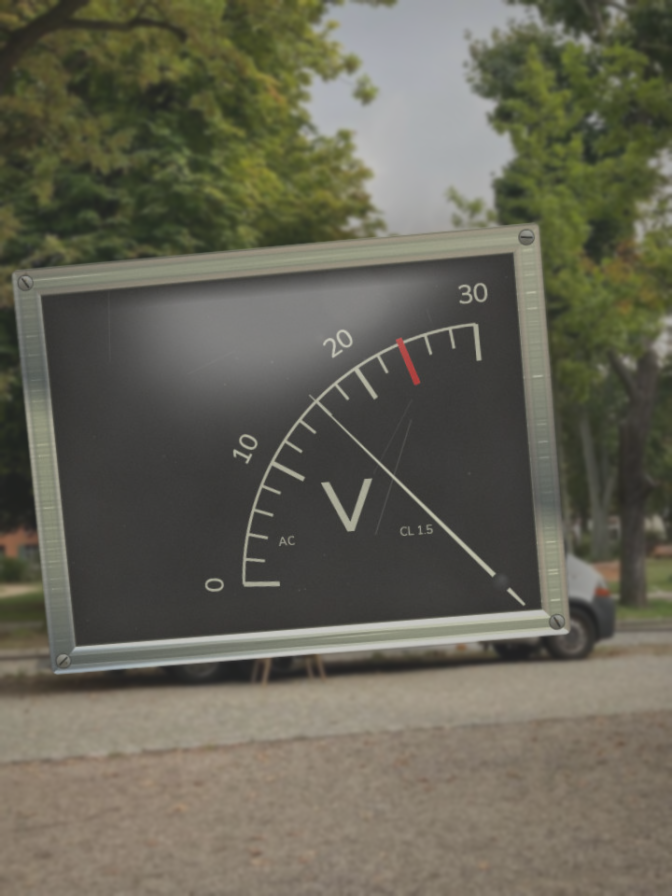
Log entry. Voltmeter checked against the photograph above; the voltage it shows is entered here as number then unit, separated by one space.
16 V
